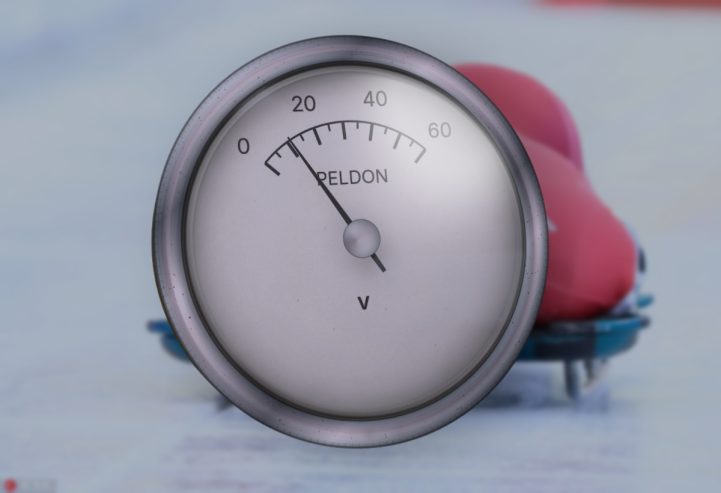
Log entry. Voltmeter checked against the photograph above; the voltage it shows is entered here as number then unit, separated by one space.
10 V
